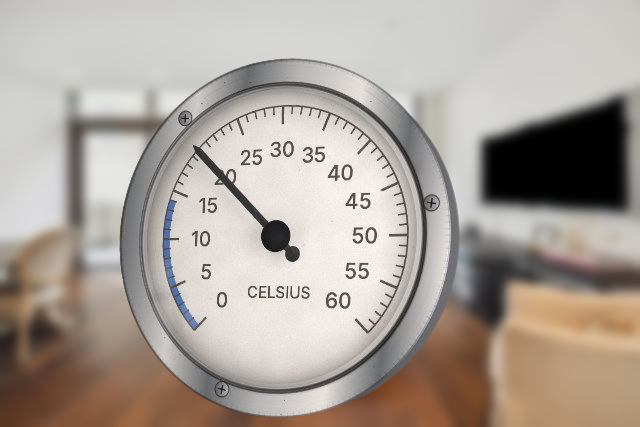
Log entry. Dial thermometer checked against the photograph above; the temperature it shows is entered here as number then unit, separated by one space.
20 °C
